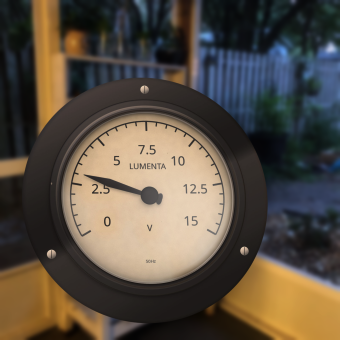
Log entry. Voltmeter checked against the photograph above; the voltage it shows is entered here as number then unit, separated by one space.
3 V
